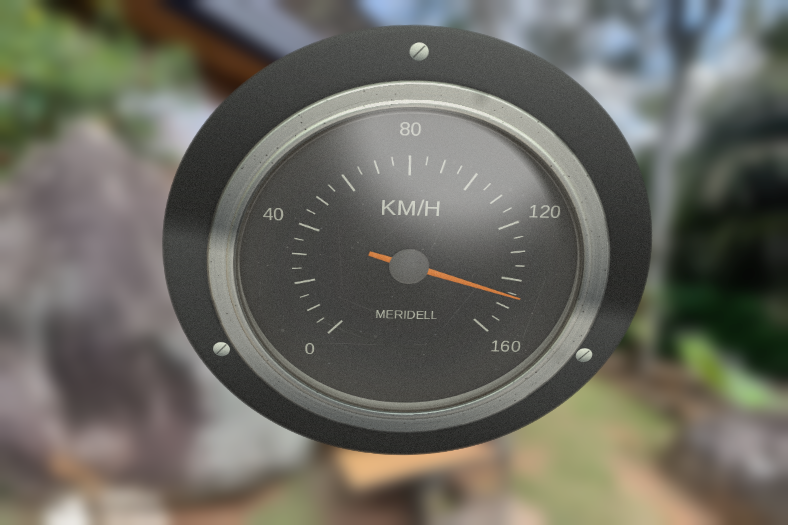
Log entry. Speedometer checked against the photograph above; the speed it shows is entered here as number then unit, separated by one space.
145 km/h
